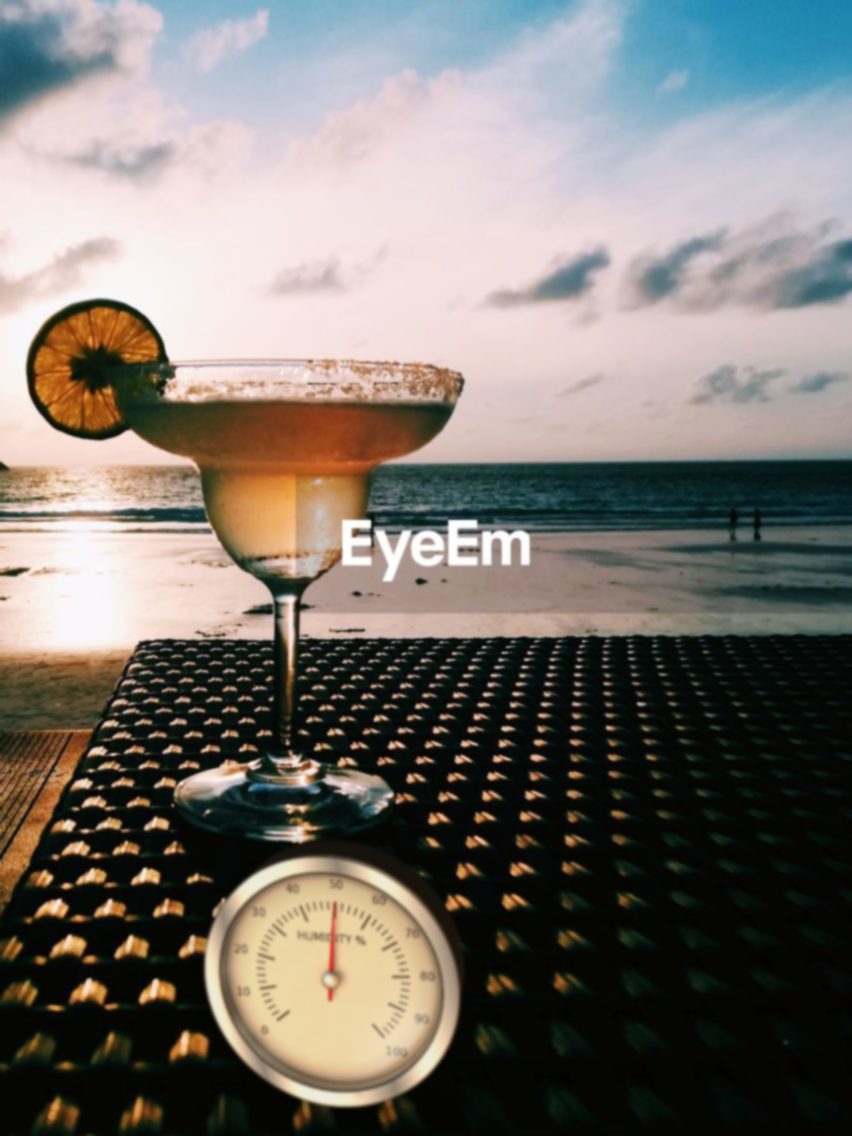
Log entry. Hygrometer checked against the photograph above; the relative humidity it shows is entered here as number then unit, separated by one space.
50 %
